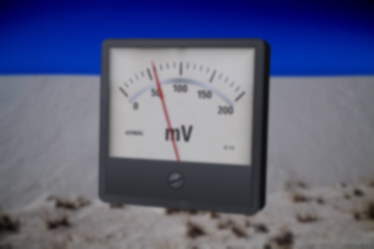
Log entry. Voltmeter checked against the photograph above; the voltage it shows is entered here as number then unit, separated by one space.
60 mV
